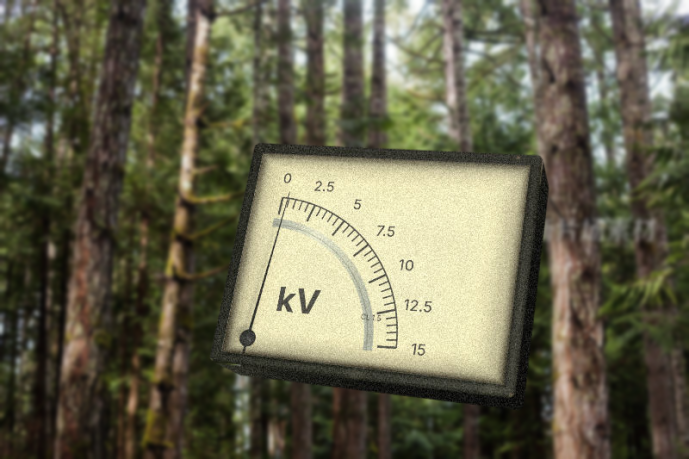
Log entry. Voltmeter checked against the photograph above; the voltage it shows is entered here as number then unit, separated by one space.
0.5 kV
